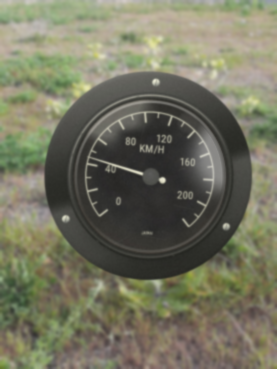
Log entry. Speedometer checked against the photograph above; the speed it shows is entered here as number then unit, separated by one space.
45 km/h
